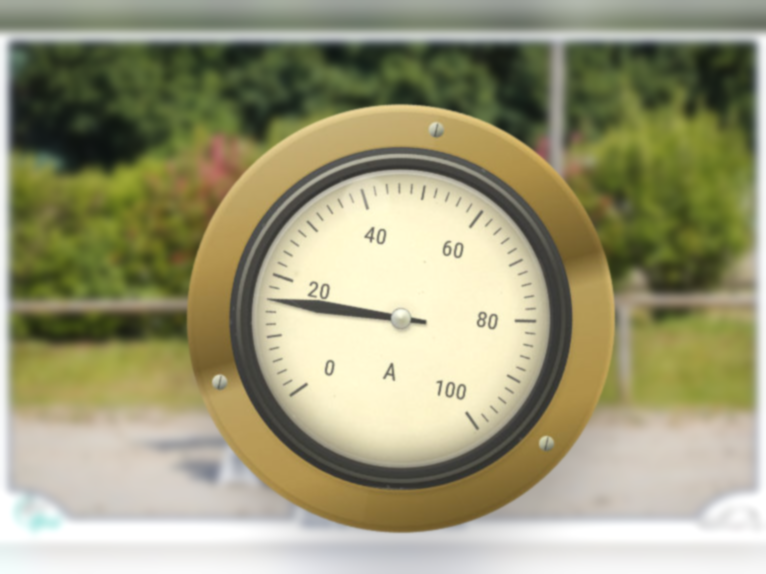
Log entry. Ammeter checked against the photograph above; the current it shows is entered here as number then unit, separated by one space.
16 A
